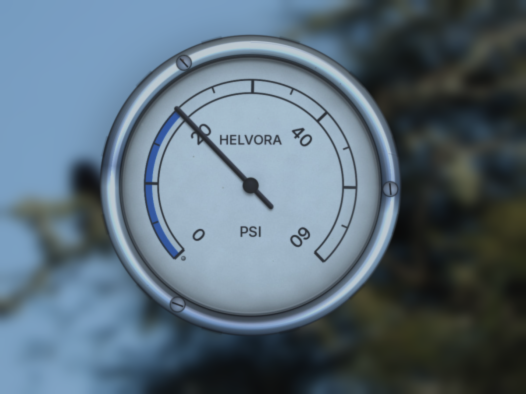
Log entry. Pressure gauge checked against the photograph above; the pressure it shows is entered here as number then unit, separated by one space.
20 psi
